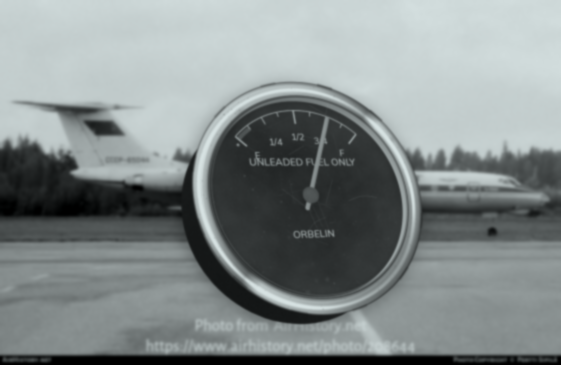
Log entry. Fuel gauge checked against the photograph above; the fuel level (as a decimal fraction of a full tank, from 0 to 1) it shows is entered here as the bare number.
0.75
